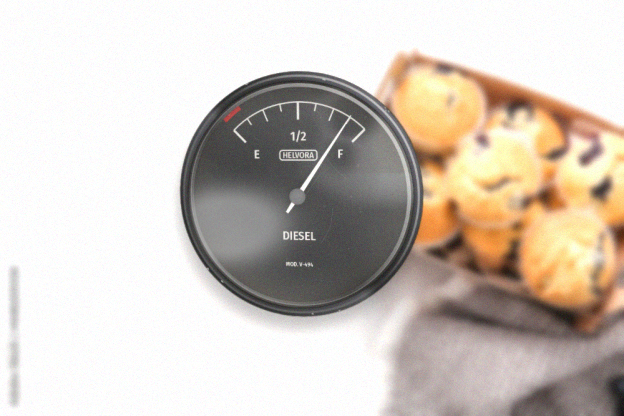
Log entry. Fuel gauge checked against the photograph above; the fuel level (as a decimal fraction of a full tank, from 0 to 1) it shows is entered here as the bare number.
0.875
